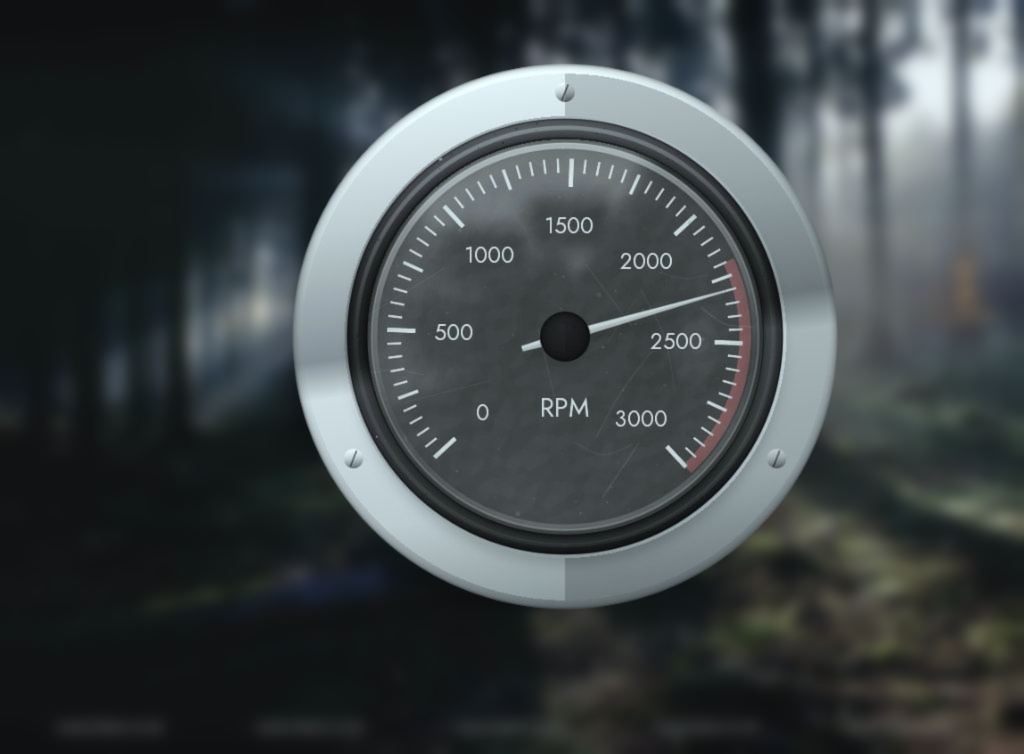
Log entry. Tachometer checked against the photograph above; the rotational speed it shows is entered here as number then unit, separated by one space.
2300 rpm
